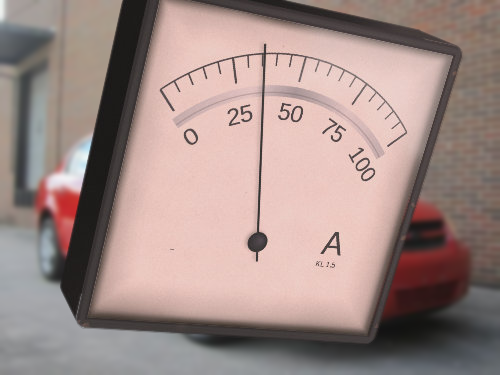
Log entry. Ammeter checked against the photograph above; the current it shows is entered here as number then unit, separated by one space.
35 A
